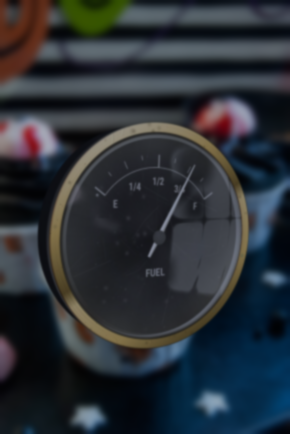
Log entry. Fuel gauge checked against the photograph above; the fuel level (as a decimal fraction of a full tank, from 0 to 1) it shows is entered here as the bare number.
0.75
